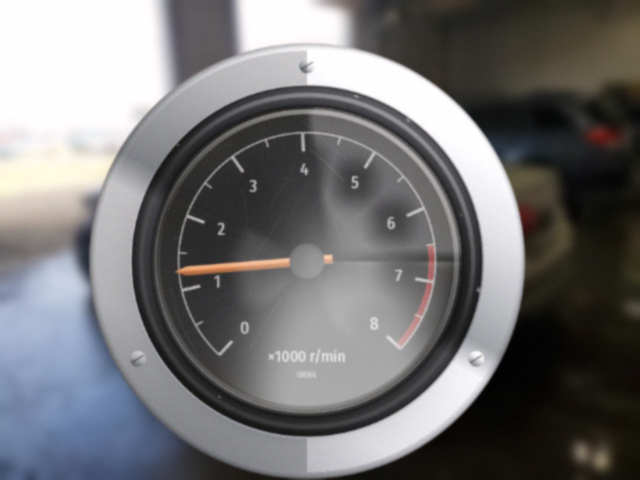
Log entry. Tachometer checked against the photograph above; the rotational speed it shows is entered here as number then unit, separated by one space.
1250 rpm
